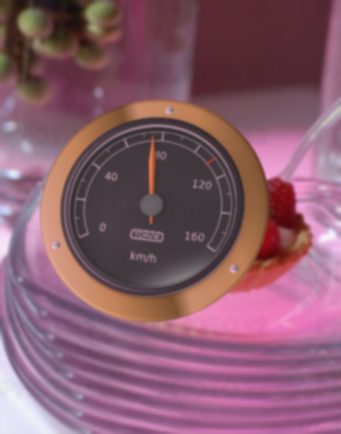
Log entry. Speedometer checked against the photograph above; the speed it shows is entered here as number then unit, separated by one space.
75 km/h
